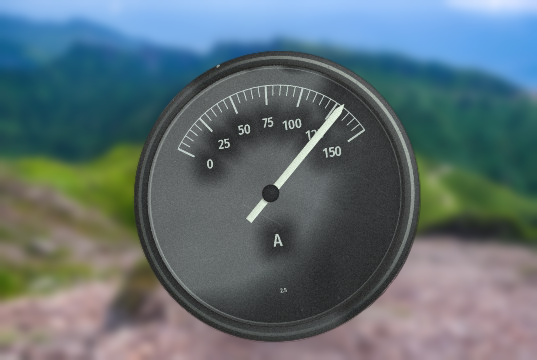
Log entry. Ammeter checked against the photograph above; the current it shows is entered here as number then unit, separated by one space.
130 A
